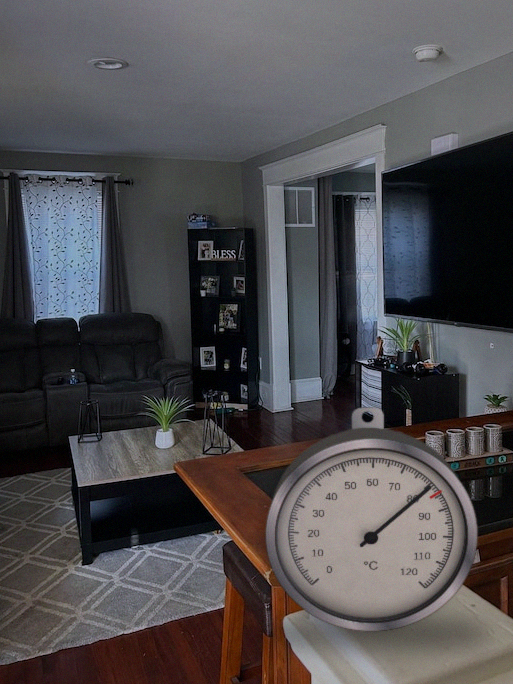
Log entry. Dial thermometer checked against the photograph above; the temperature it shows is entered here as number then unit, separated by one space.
80 °C
